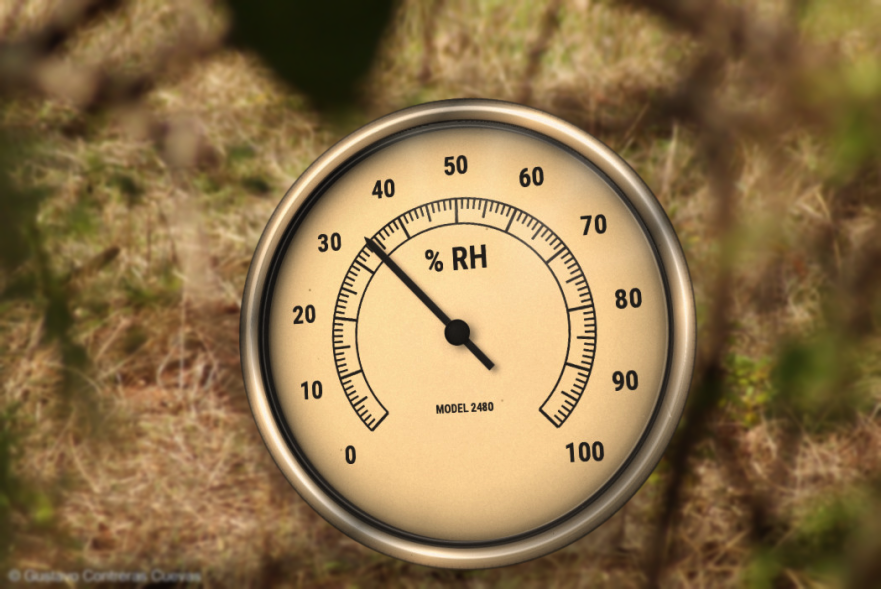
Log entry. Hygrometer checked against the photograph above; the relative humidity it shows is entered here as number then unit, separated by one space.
34 %
